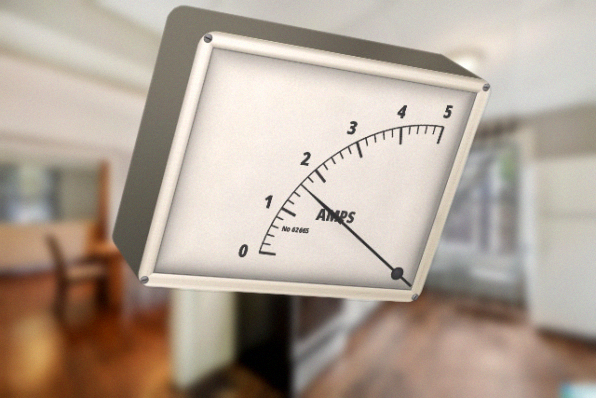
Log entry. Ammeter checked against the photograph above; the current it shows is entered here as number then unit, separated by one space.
1.6 A
